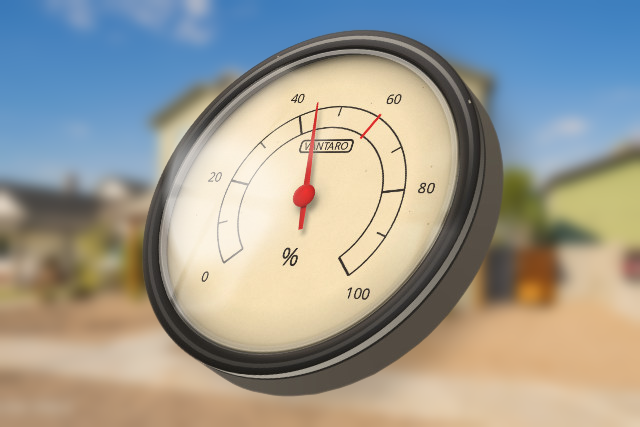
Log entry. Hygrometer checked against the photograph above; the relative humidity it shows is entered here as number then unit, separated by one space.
45 %
